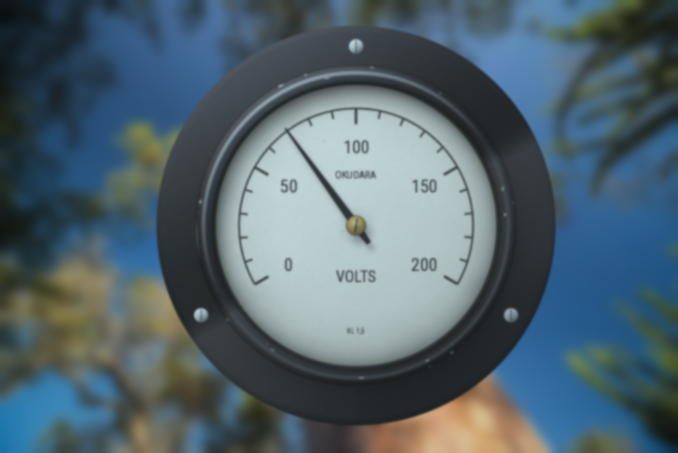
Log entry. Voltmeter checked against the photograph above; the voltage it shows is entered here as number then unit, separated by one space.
70 V
